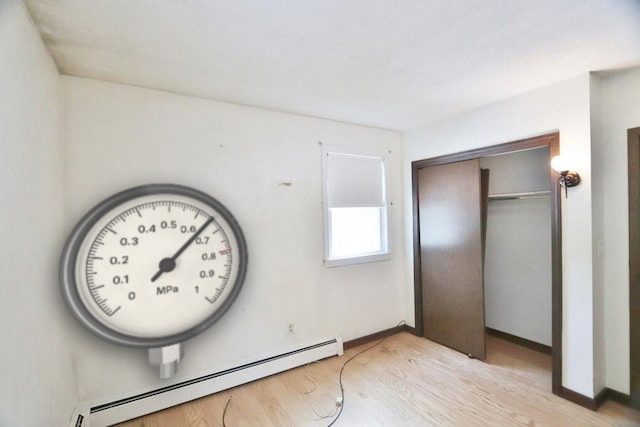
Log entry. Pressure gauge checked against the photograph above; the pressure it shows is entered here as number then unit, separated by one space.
0.65 MPa
